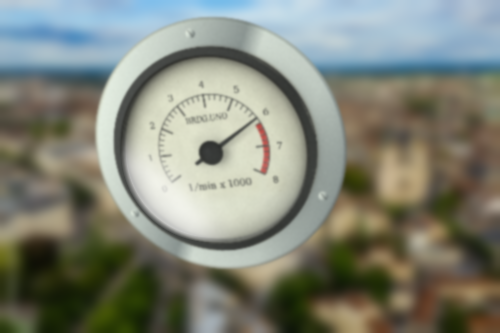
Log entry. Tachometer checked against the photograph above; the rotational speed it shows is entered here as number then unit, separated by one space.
6000 rpm
